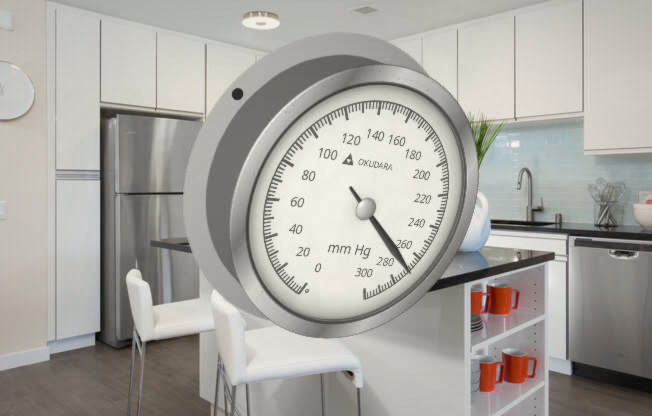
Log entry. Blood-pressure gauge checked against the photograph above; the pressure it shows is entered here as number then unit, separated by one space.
270 mmHg
